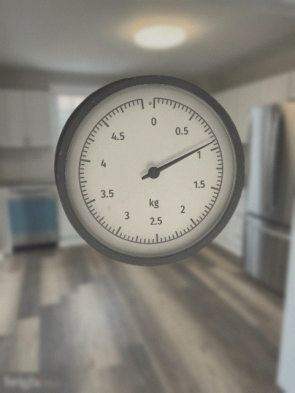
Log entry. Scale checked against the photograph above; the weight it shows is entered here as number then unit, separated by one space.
0.9 kg
